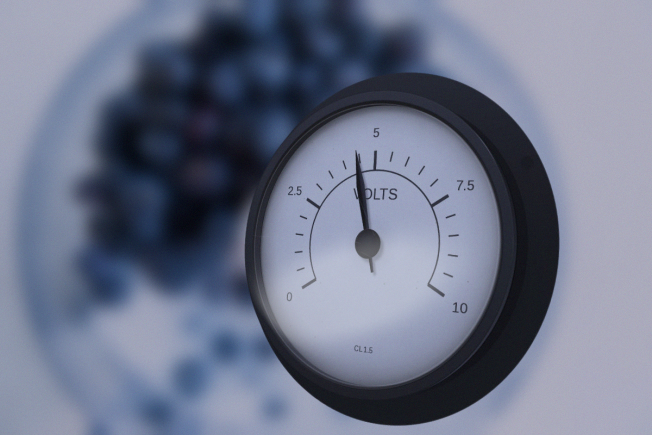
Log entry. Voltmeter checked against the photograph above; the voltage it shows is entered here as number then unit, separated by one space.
4.5 V
